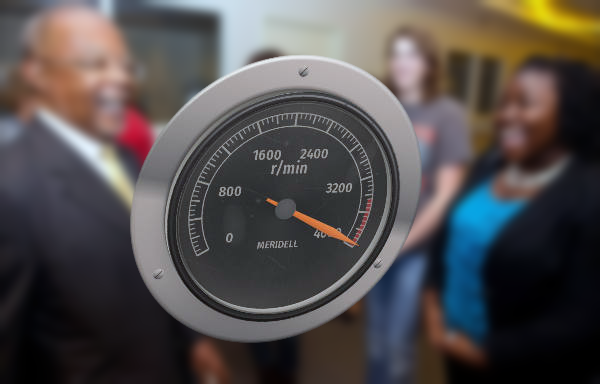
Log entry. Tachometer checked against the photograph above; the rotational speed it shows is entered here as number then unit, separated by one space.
3950 rpm
